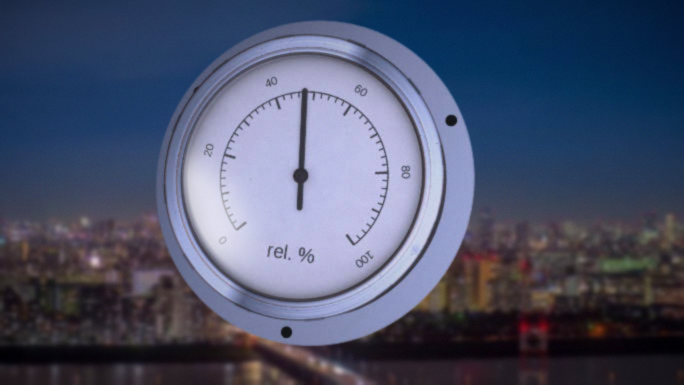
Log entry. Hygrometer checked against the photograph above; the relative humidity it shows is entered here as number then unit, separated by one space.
48 %
